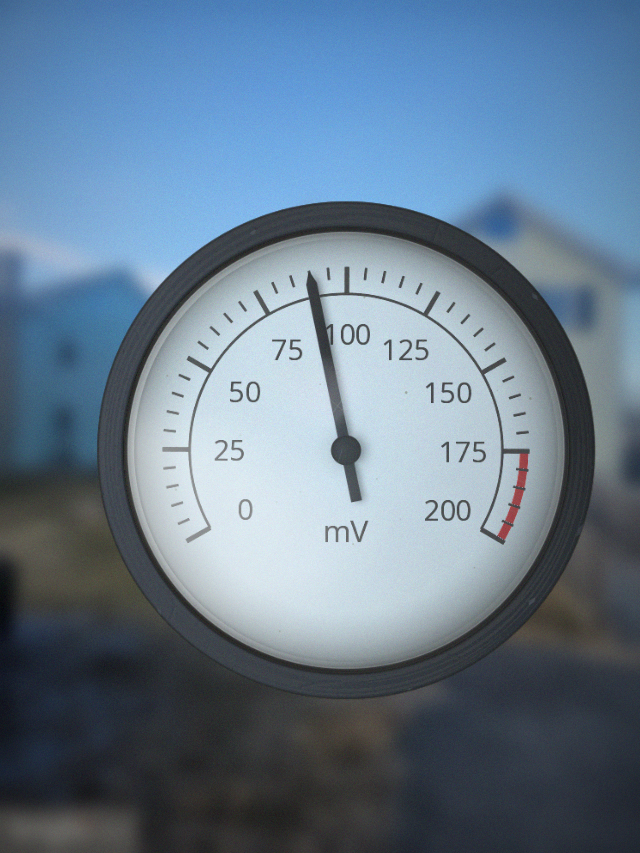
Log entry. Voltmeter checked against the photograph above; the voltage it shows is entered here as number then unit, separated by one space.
90 mV
